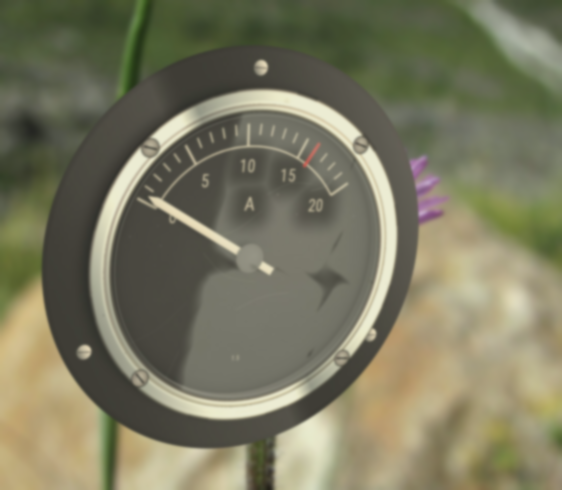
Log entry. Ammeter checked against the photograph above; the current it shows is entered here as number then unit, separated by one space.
0.5 A
